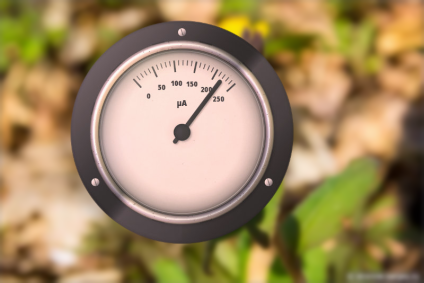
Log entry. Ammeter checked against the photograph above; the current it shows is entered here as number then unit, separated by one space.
220 µA
